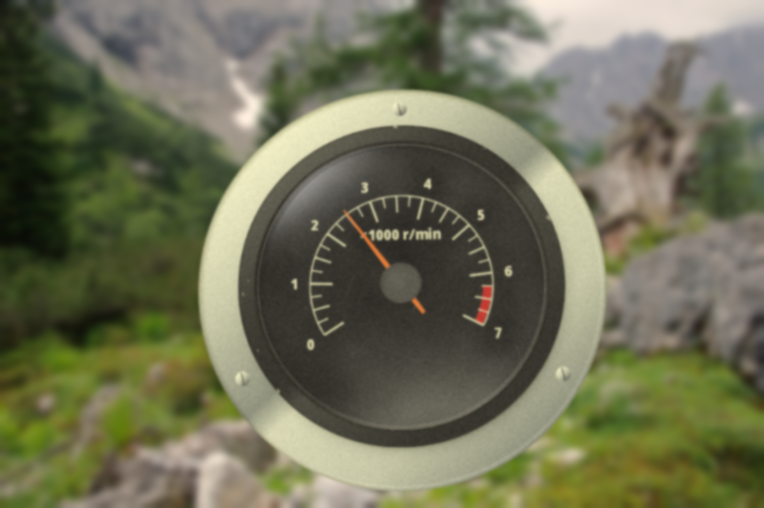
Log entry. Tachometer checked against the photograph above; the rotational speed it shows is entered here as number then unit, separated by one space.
2500 rpm
